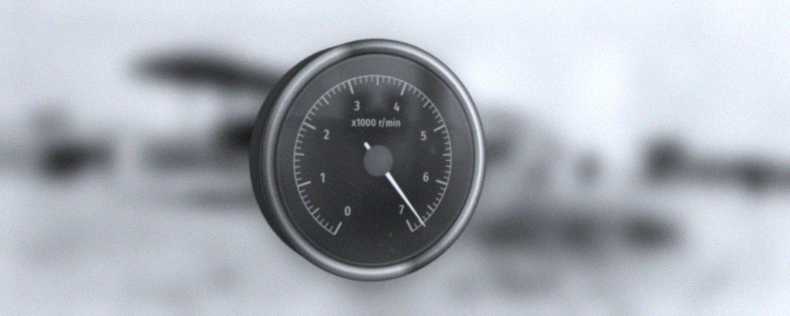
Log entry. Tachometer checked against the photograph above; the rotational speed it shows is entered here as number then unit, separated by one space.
6800 rpm
